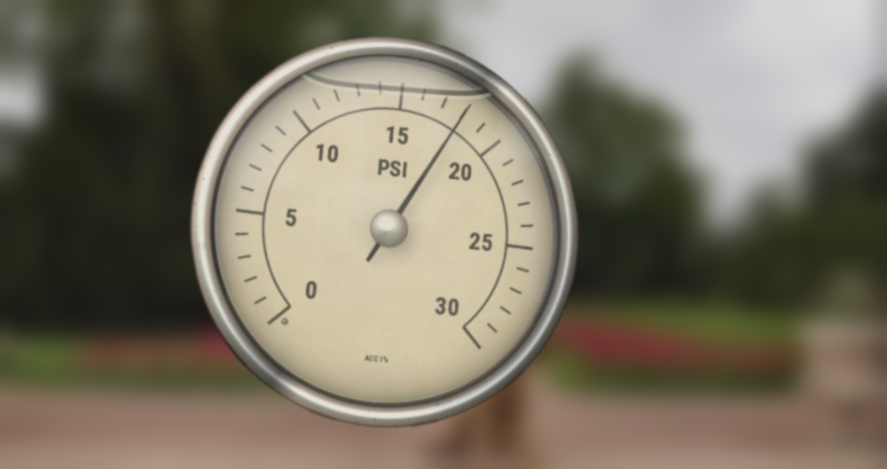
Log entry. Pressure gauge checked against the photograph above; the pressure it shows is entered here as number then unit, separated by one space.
18 psi
